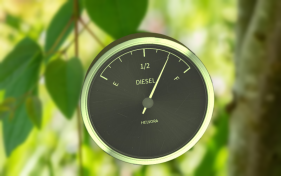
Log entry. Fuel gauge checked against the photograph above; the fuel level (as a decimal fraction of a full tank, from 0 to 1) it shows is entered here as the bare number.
0.75
